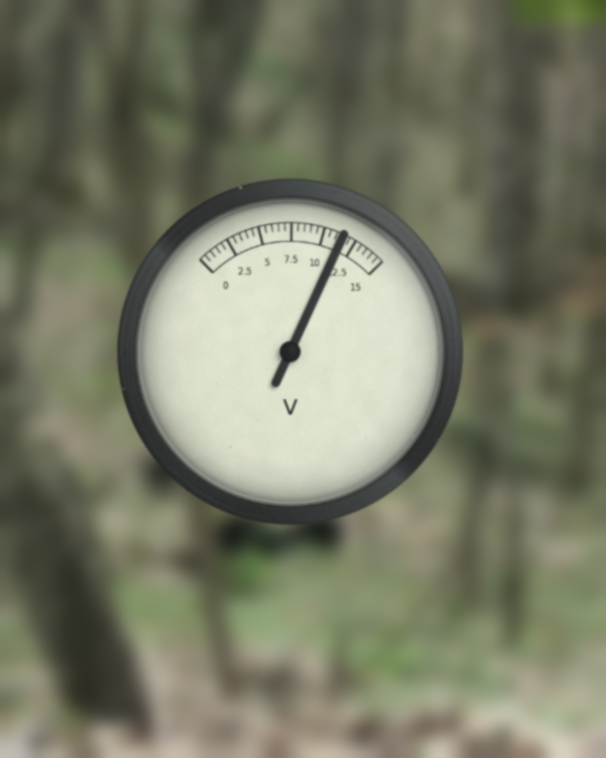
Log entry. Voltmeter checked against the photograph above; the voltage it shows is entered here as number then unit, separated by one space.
11.5 V
